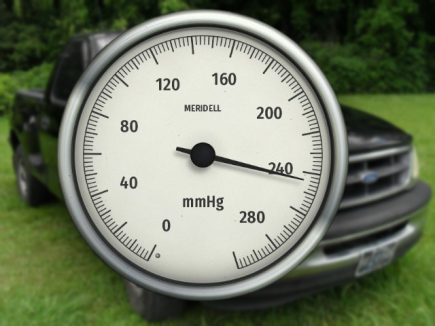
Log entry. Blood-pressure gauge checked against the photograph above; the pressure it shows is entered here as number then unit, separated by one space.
244 mmHg
